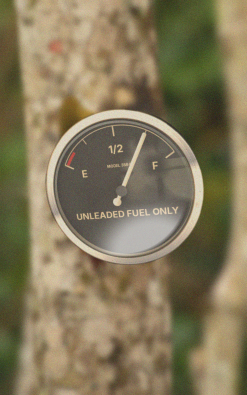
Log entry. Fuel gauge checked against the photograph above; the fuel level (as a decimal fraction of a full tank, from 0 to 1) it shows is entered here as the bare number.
0.75
